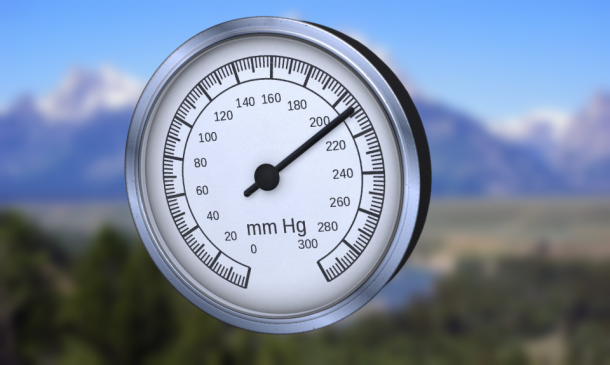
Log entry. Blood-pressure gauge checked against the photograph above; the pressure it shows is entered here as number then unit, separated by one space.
208 mmHg
